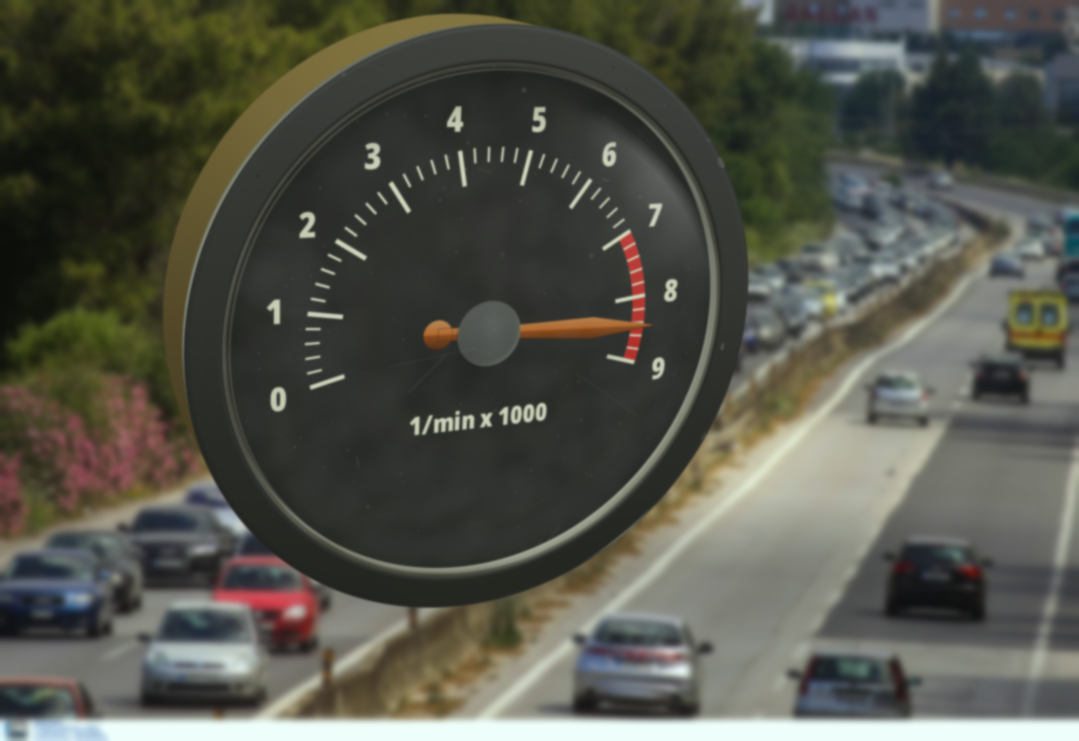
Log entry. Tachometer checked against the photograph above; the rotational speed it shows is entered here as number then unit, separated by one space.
8400 rpm
